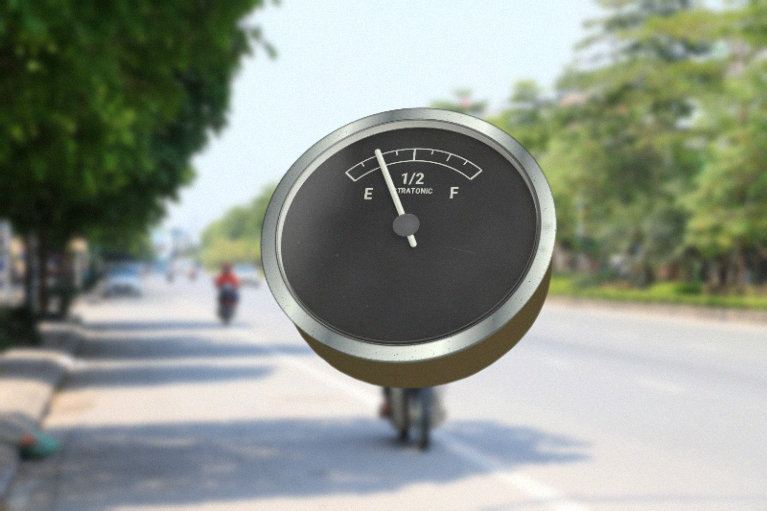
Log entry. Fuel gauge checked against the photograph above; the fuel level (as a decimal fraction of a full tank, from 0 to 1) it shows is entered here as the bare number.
0.25
